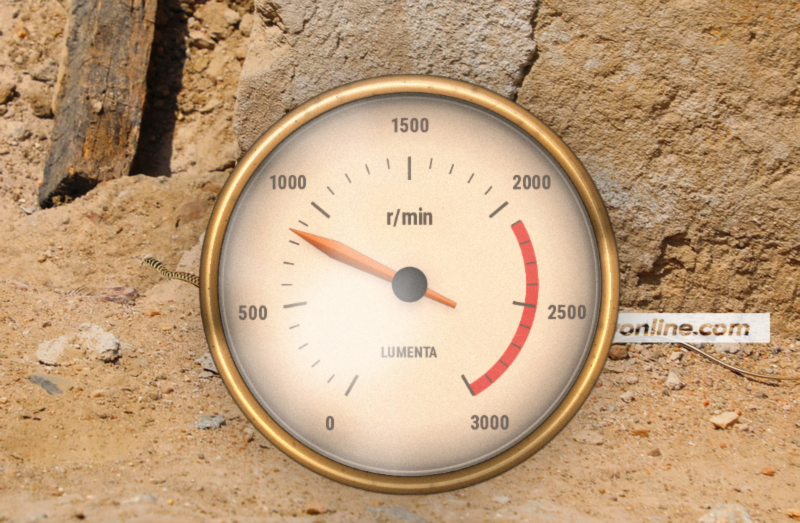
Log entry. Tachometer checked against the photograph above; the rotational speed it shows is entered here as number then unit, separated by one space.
850 rpm
